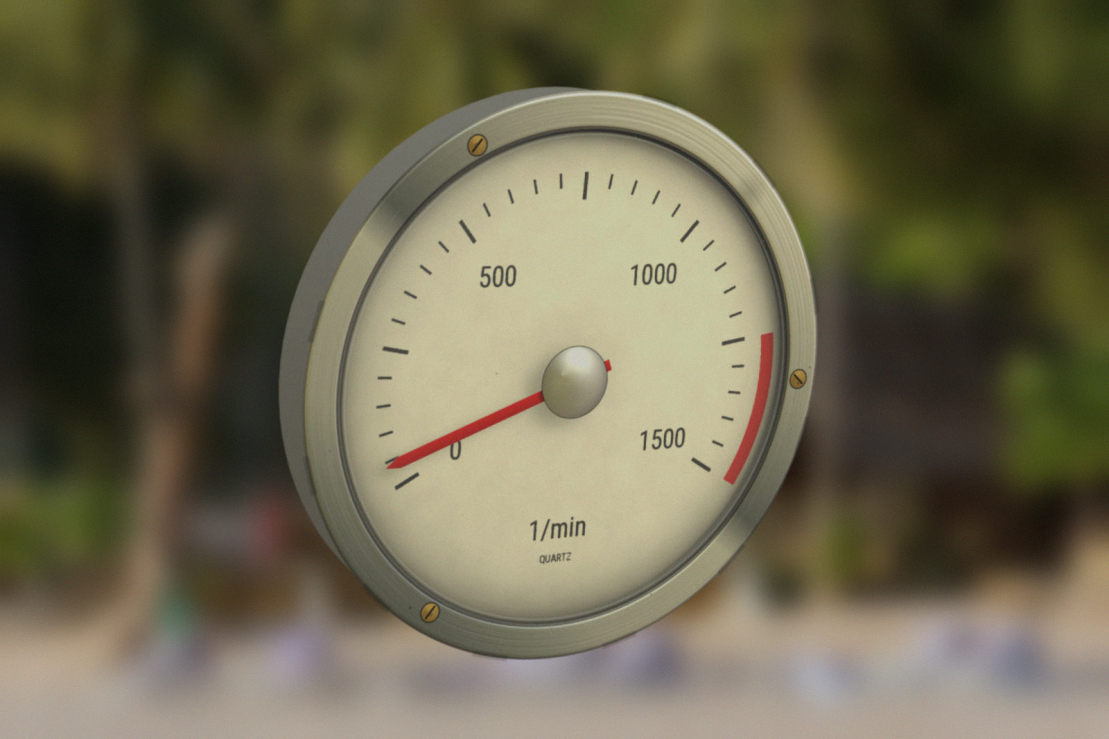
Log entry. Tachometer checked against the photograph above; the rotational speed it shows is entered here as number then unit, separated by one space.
50 rpm
